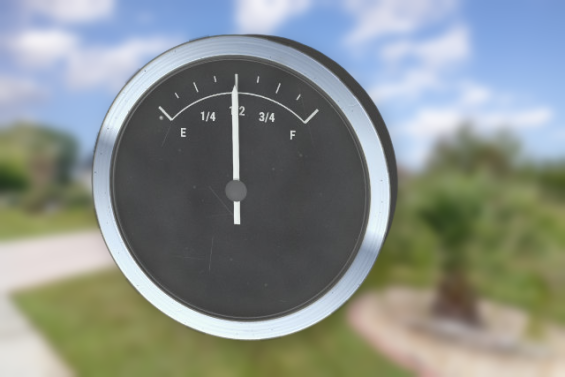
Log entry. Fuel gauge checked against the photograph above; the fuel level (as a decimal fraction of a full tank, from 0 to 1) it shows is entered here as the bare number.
0.5
